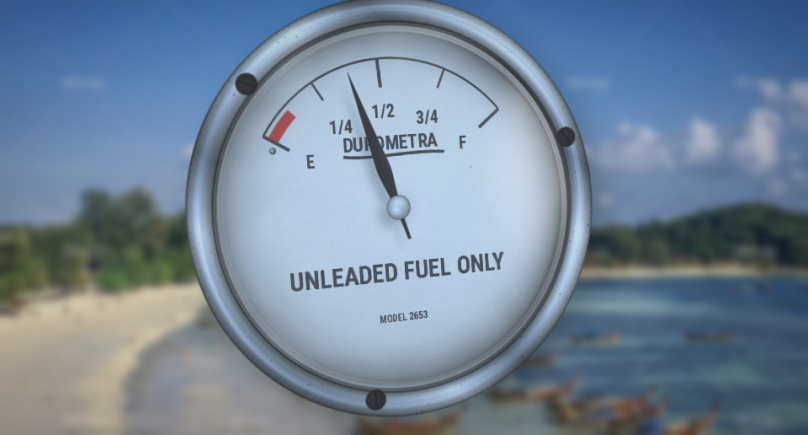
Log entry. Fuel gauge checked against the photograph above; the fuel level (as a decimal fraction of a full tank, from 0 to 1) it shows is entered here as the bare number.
0.375
